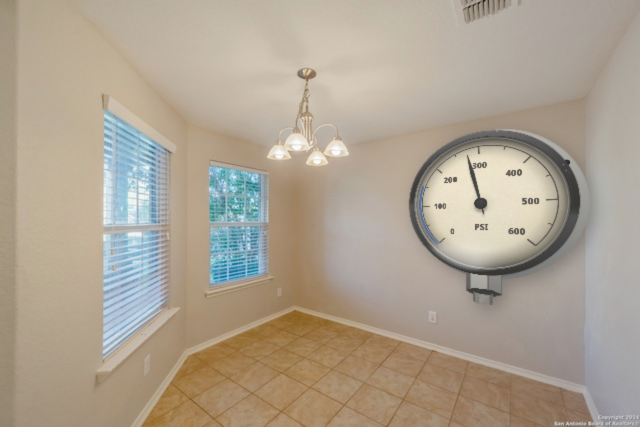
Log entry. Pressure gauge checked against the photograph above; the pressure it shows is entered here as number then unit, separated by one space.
275 psi
